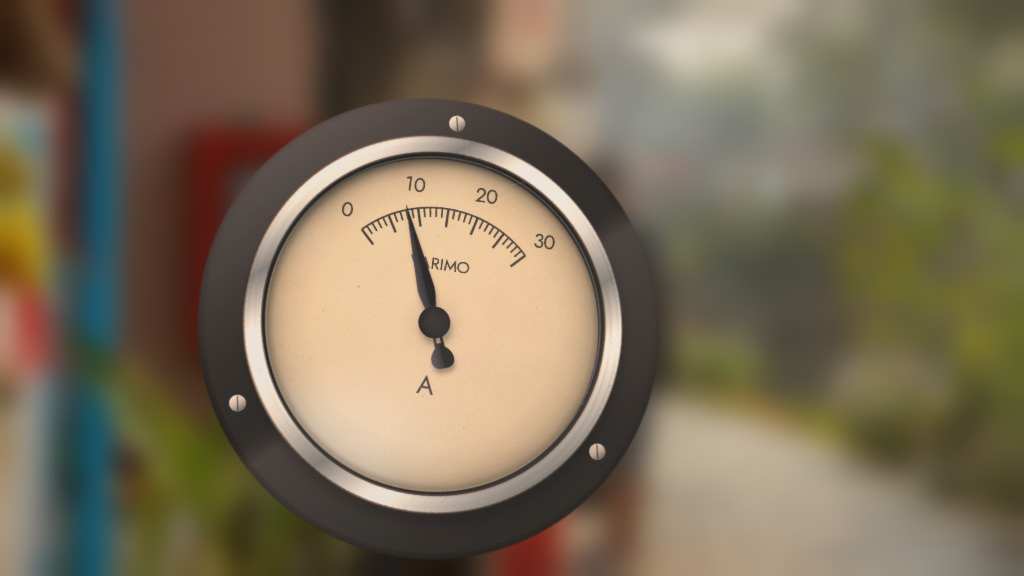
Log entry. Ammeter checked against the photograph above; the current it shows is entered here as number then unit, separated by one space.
8 A
